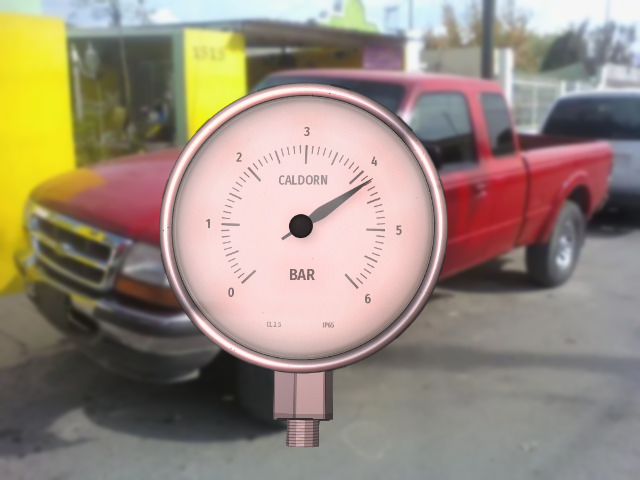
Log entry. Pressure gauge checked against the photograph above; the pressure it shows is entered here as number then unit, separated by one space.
4.2 bar
